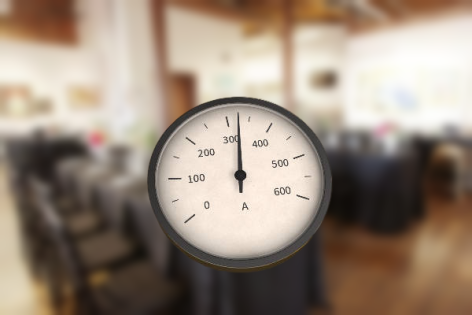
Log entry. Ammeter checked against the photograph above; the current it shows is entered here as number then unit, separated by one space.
325 A
